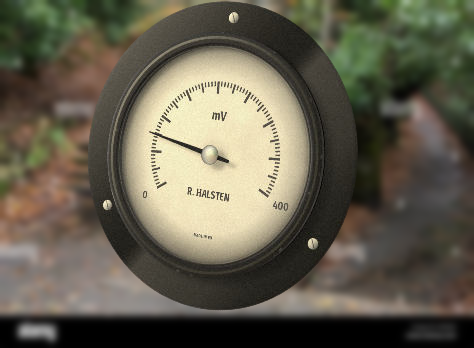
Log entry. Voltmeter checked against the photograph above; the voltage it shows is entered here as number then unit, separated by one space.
75 mV
